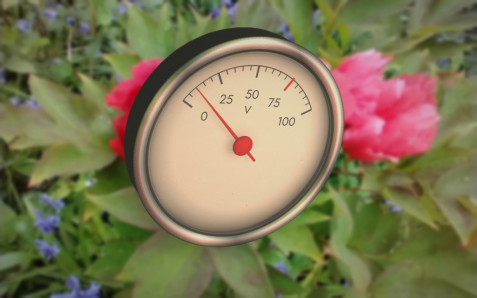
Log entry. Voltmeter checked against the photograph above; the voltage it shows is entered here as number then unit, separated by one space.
10 V
